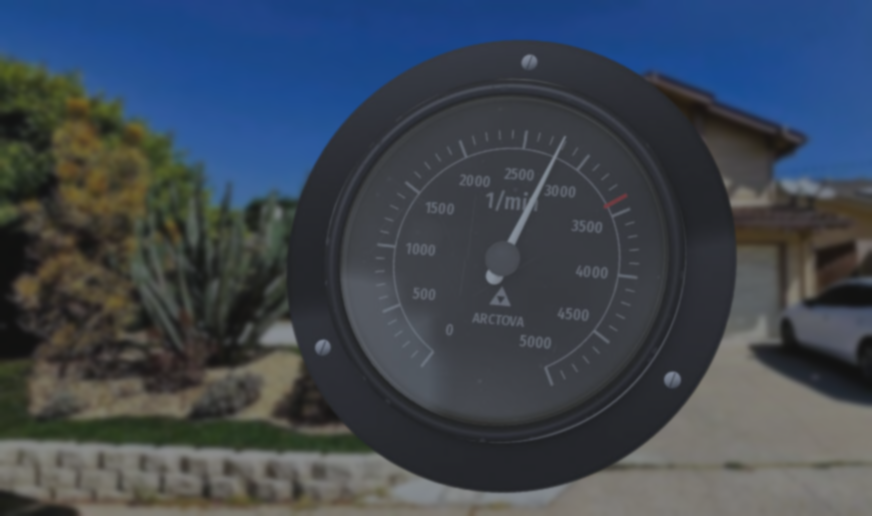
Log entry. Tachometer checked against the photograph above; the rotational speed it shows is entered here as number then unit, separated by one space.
2800 rpm
